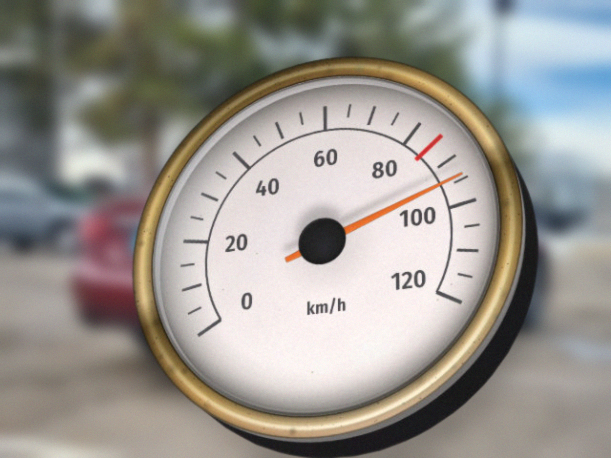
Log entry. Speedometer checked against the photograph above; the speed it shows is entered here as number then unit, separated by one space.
95 km/h
